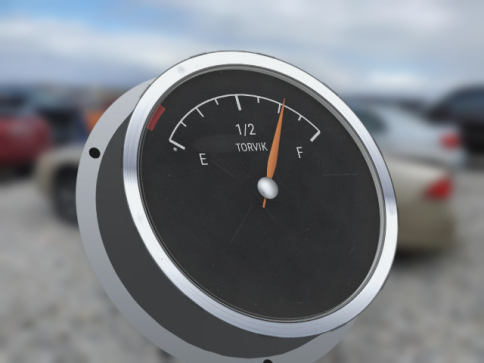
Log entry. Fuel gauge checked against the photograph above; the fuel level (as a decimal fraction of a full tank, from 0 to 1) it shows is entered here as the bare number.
0.75
